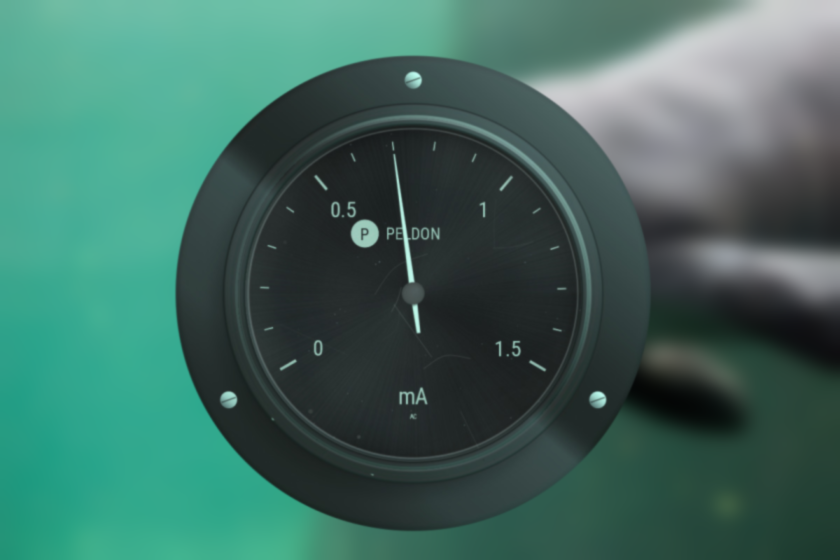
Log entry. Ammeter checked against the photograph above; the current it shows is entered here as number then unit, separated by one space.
0.7 mA
